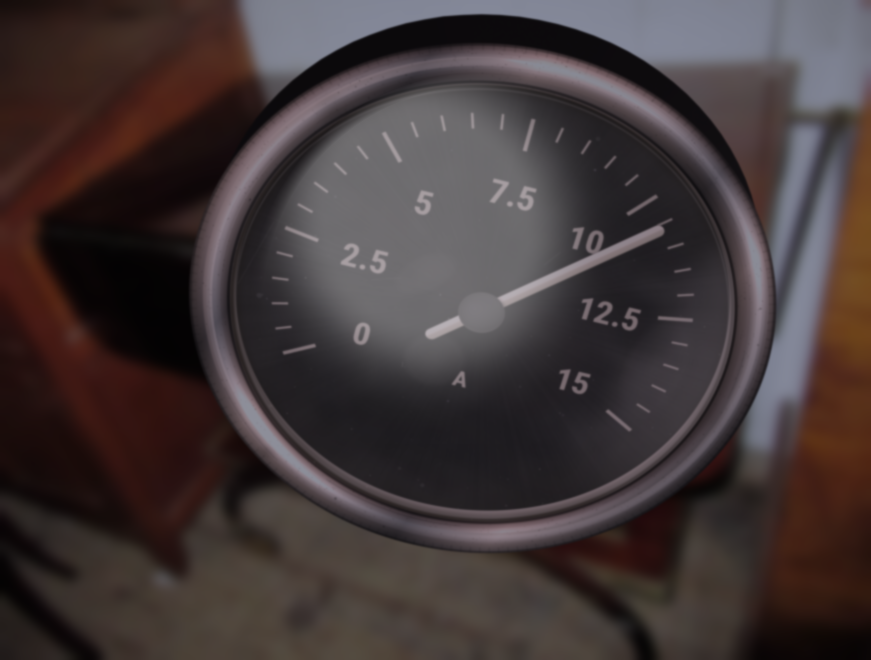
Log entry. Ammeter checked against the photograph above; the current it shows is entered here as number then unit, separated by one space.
10.5 A
